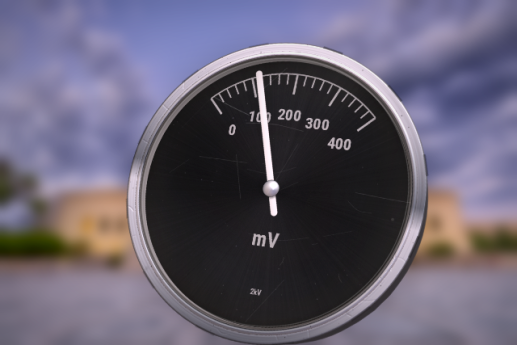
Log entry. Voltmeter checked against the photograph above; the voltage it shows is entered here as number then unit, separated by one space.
120 mV
